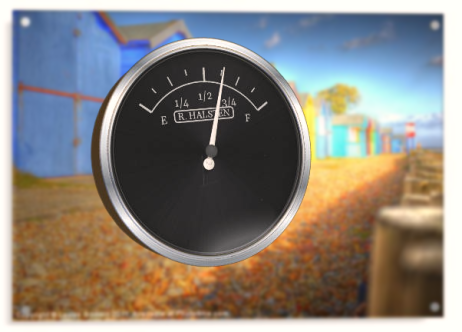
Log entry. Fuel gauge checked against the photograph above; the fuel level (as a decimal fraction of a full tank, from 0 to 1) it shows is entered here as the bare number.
0.625
